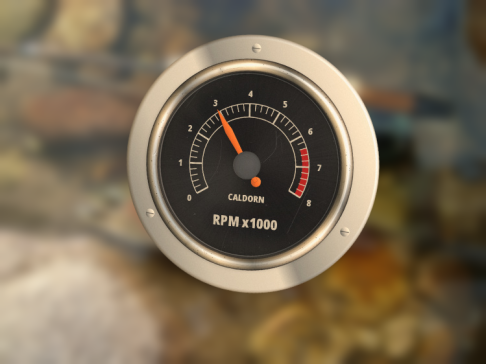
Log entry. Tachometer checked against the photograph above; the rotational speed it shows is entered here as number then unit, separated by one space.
3000 rpm
